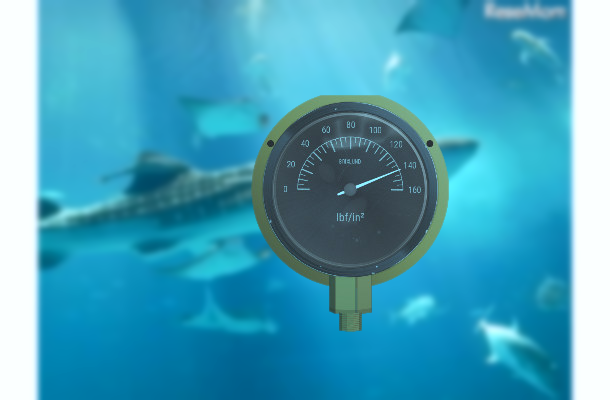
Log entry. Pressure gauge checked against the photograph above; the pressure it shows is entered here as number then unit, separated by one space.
140 psi
